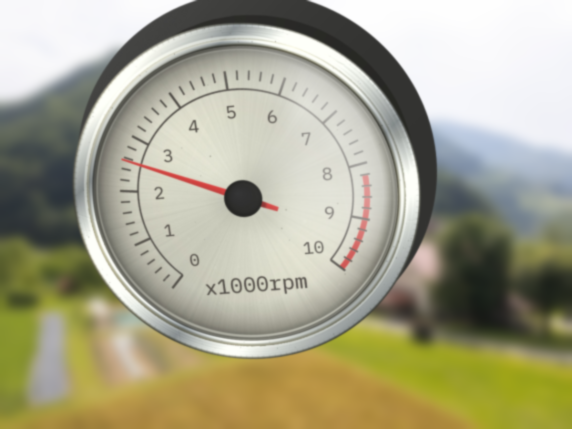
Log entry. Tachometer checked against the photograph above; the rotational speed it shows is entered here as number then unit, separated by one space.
2600 rpm
